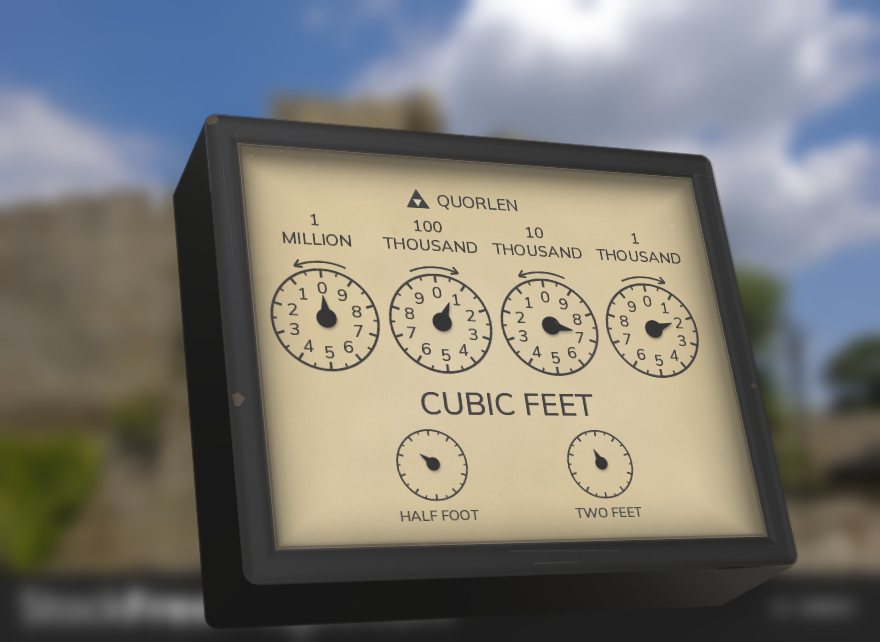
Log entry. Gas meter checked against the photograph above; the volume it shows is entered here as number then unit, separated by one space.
7200 ft³
